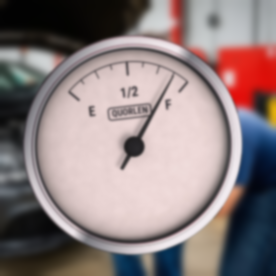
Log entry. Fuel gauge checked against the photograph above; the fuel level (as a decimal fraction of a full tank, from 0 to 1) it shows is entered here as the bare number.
0.875
